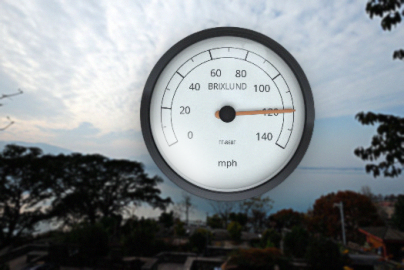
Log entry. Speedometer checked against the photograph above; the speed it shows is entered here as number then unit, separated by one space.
120 mph
